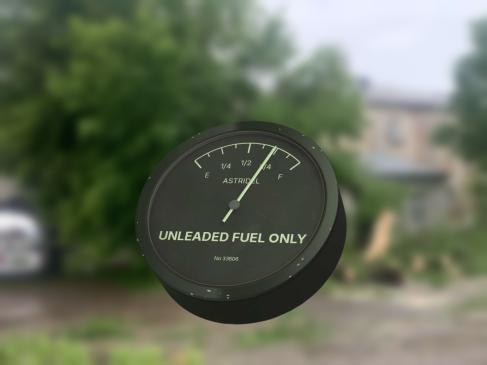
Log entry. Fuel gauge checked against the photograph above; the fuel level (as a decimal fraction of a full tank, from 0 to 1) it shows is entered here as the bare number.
0.75
